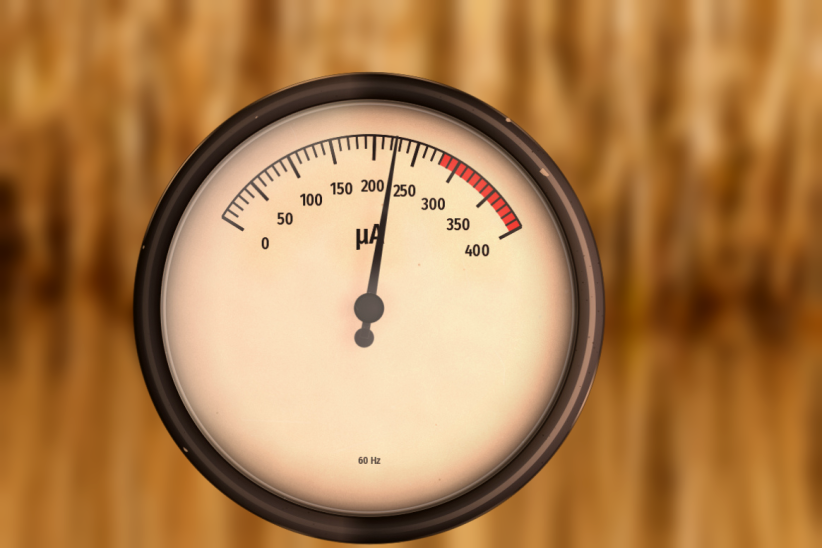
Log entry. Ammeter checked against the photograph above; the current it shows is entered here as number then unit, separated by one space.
225 µA
